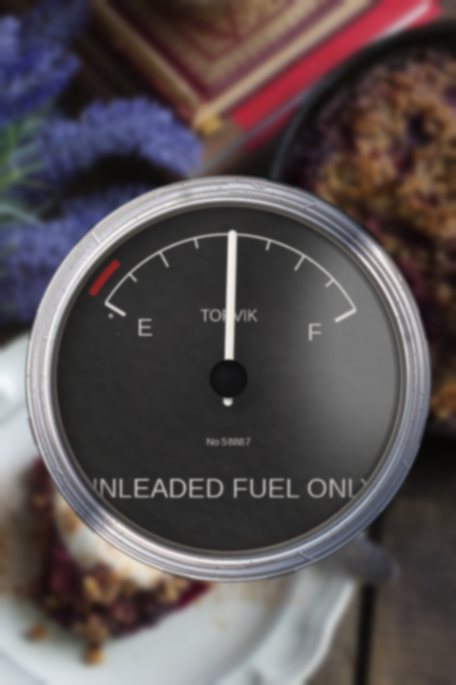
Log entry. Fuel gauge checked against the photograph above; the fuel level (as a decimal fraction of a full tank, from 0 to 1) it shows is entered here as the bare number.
0.5
